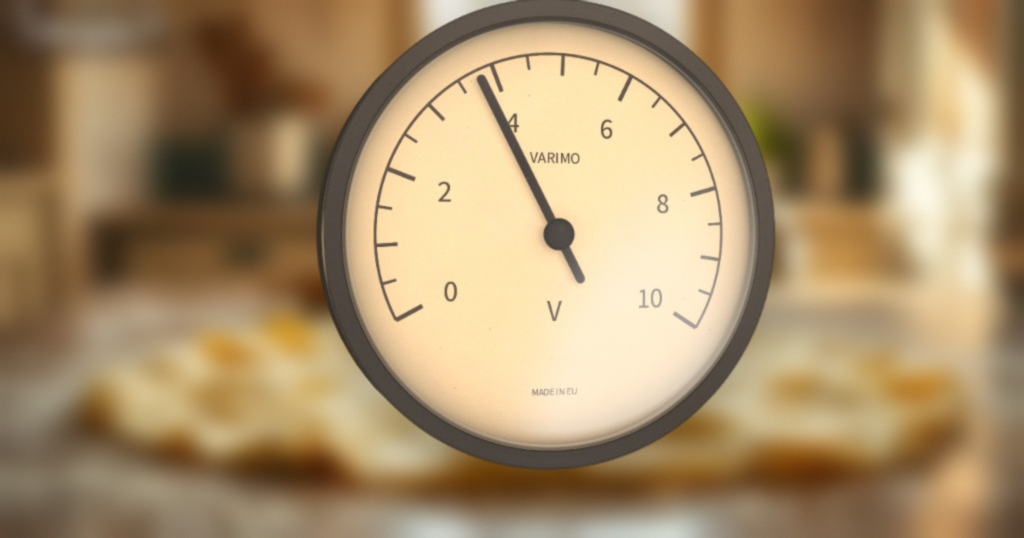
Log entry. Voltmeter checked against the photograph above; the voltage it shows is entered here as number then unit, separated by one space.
3.75 V
